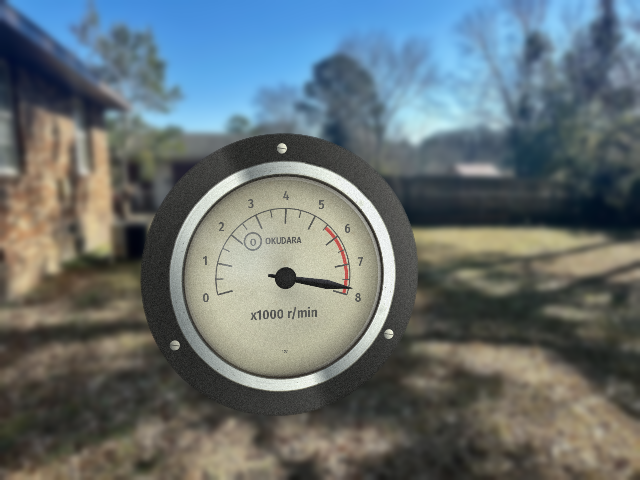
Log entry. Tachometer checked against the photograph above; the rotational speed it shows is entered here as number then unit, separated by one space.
7750 rpm
